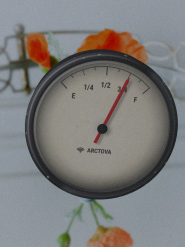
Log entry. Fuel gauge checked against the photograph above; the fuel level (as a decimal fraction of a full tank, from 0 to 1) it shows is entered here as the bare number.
0.75
